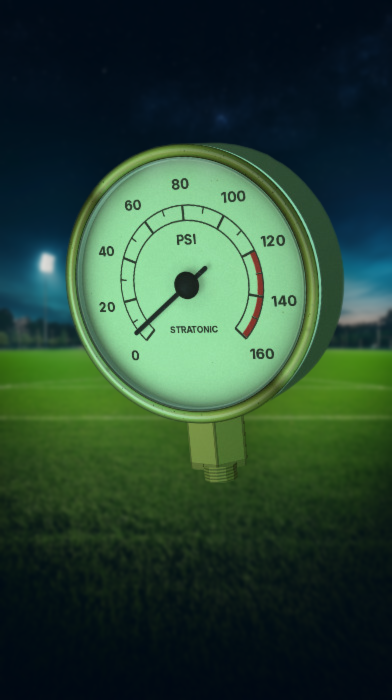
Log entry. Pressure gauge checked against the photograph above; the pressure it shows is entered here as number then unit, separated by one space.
5 psi
